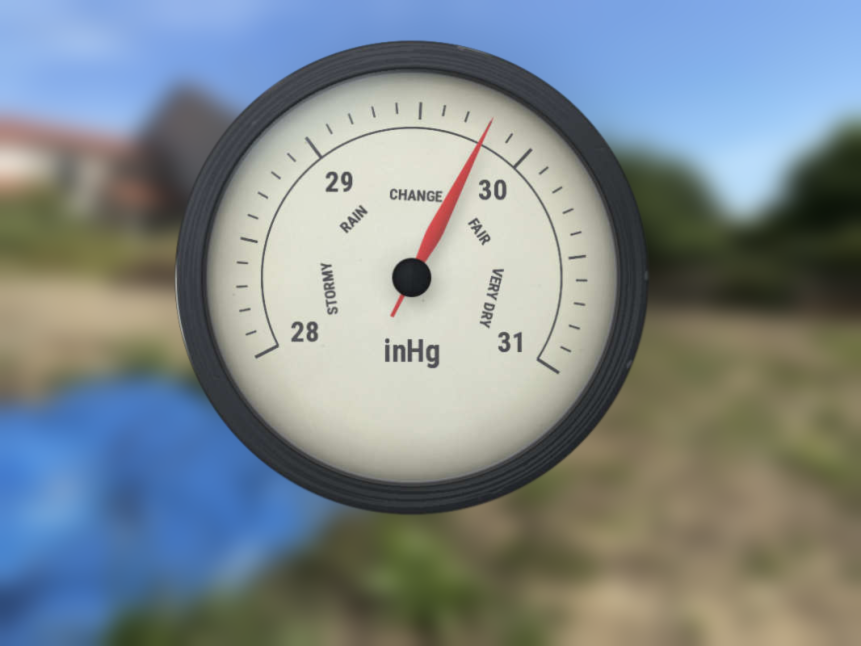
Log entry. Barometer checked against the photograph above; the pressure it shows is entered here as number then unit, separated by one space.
29.8 inHg
